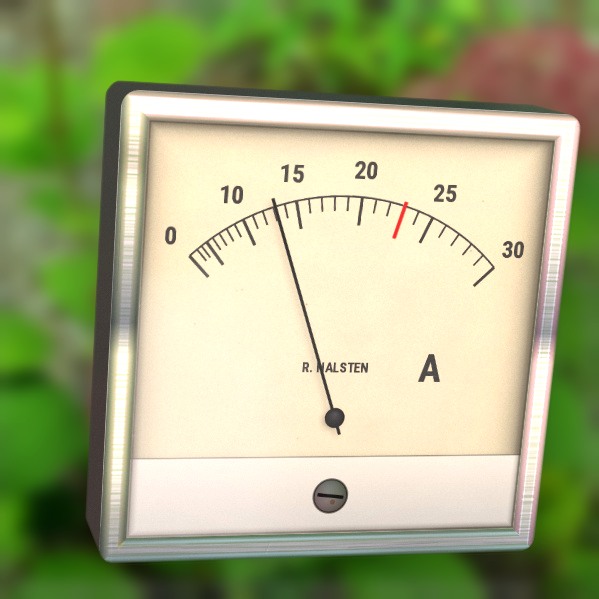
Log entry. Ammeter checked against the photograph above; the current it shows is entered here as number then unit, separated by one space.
13 A
